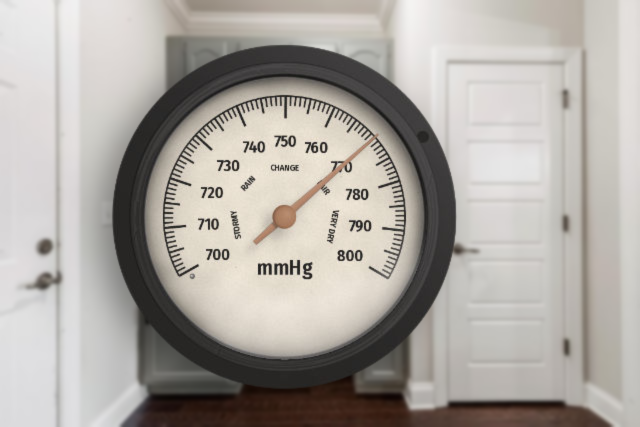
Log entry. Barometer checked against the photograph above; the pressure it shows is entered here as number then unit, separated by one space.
770 mmHg
